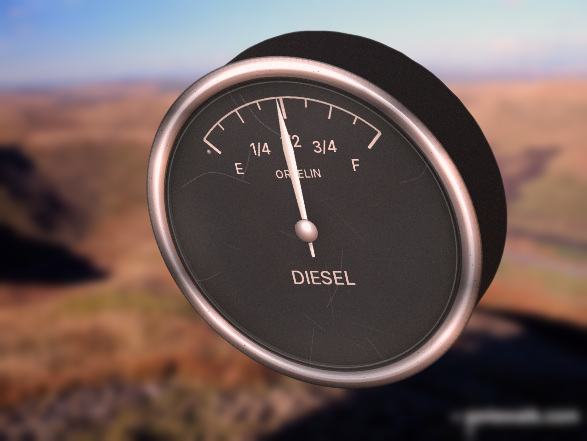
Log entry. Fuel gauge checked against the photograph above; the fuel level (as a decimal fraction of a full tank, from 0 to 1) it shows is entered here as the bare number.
0.5
